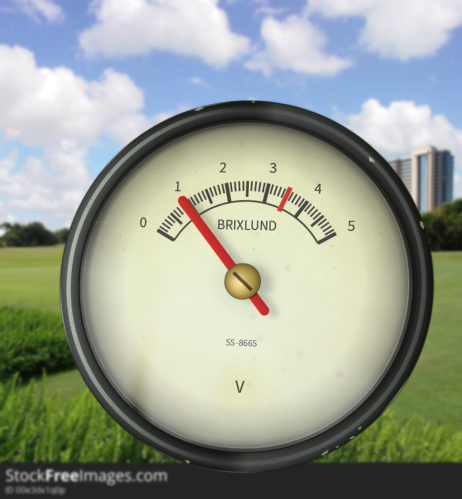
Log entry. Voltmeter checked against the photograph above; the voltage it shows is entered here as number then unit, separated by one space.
0.9 V
